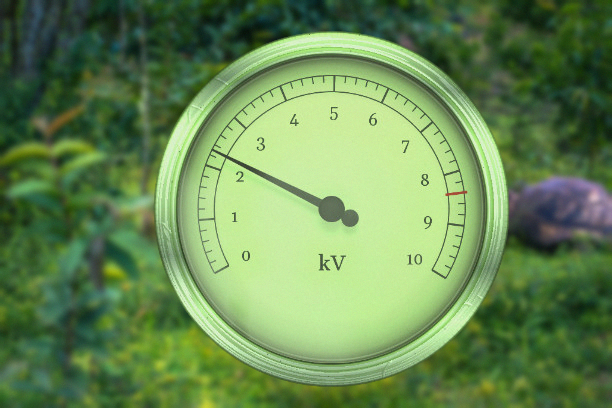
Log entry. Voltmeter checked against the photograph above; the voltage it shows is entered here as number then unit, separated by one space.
2.3 kV
